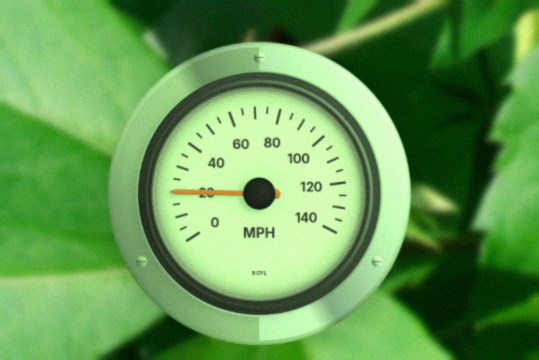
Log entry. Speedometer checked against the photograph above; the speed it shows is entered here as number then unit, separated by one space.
20 mph
